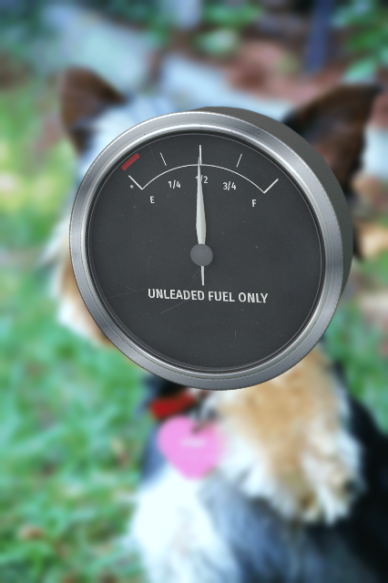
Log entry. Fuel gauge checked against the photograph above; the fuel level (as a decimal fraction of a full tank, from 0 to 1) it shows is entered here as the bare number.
0.5
